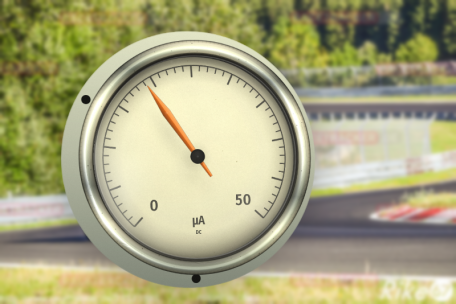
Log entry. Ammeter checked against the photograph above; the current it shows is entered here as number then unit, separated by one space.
19 µA
